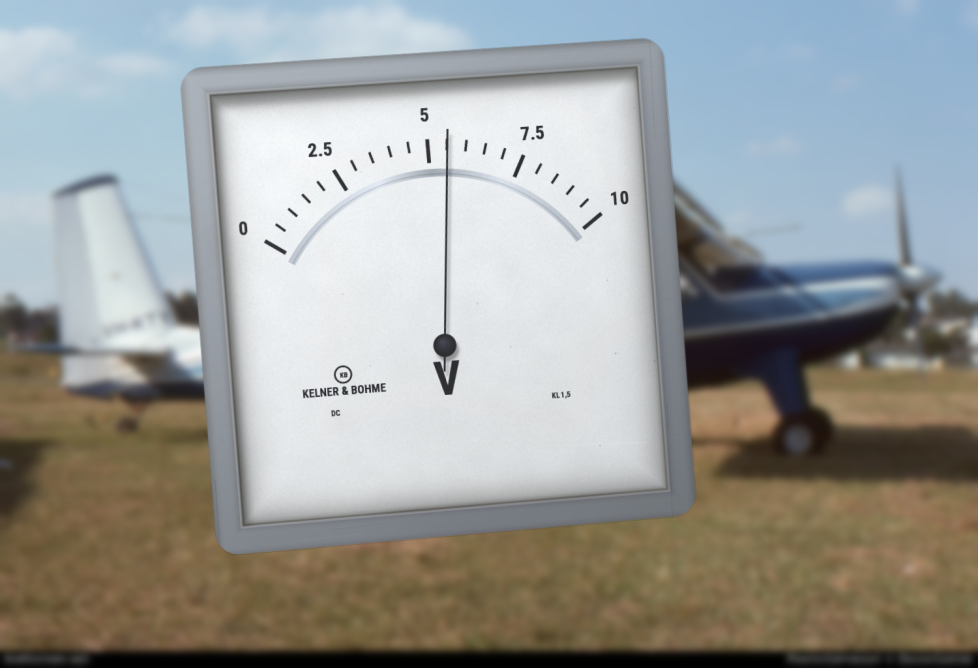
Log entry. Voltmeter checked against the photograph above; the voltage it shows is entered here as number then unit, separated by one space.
5.5 V
